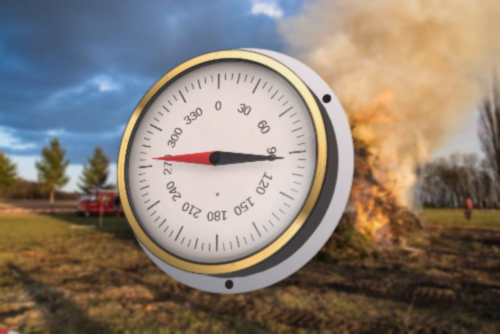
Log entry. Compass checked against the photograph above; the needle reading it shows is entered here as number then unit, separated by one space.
275 °
